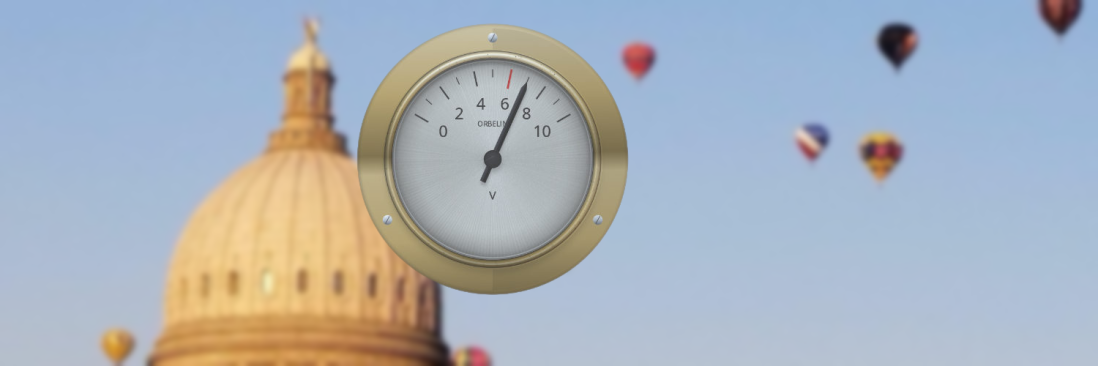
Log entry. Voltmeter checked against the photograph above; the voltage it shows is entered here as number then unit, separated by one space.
7 V
